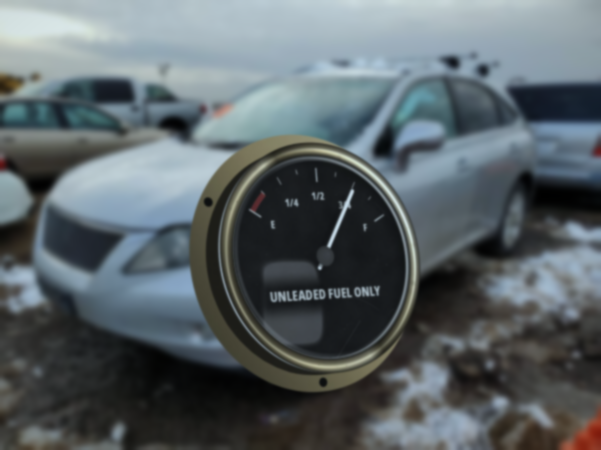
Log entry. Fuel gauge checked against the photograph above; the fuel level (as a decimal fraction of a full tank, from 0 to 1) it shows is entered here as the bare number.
0.75
